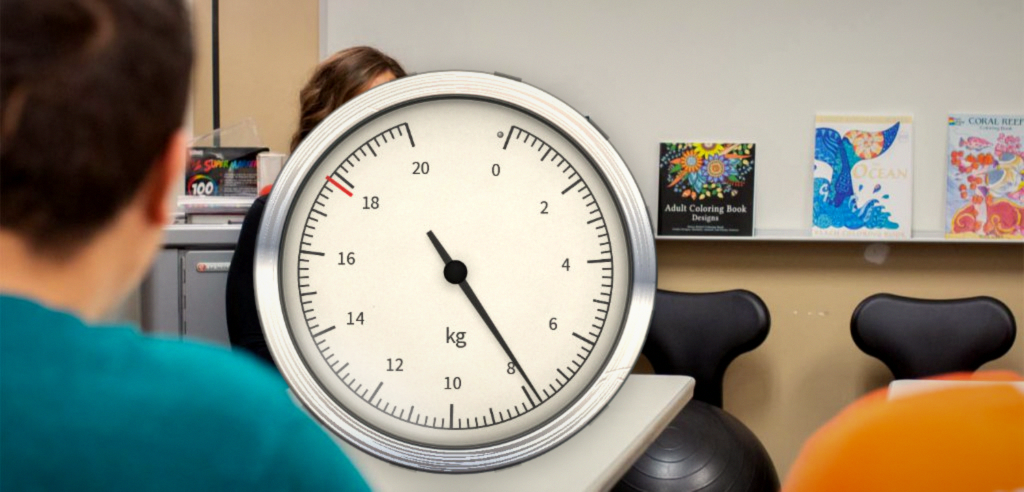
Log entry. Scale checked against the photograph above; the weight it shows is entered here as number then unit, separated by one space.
7.8 kg
